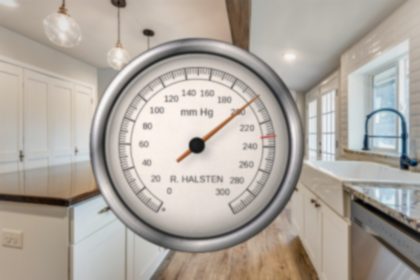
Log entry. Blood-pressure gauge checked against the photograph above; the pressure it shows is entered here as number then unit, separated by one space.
200 mmHg
